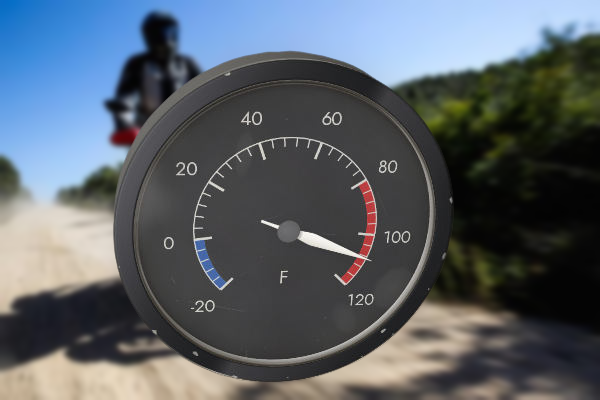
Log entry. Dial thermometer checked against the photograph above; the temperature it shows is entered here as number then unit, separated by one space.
108 °F
